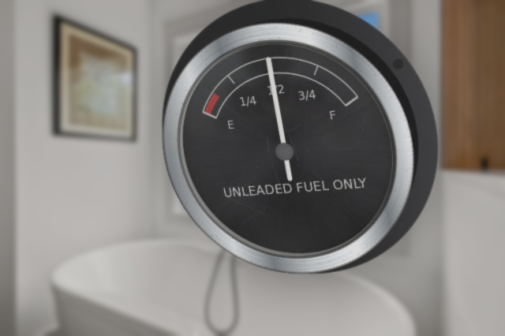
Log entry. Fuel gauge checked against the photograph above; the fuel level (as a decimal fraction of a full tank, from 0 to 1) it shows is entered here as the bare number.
0.5
